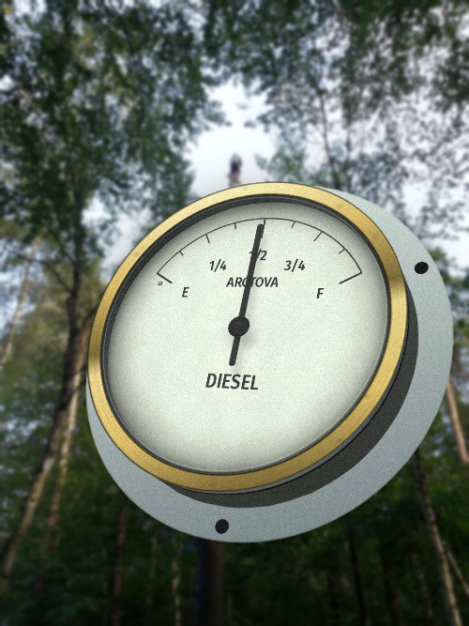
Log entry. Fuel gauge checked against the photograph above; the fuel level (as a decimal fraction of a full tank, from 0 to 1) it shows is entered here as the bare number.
0.5
